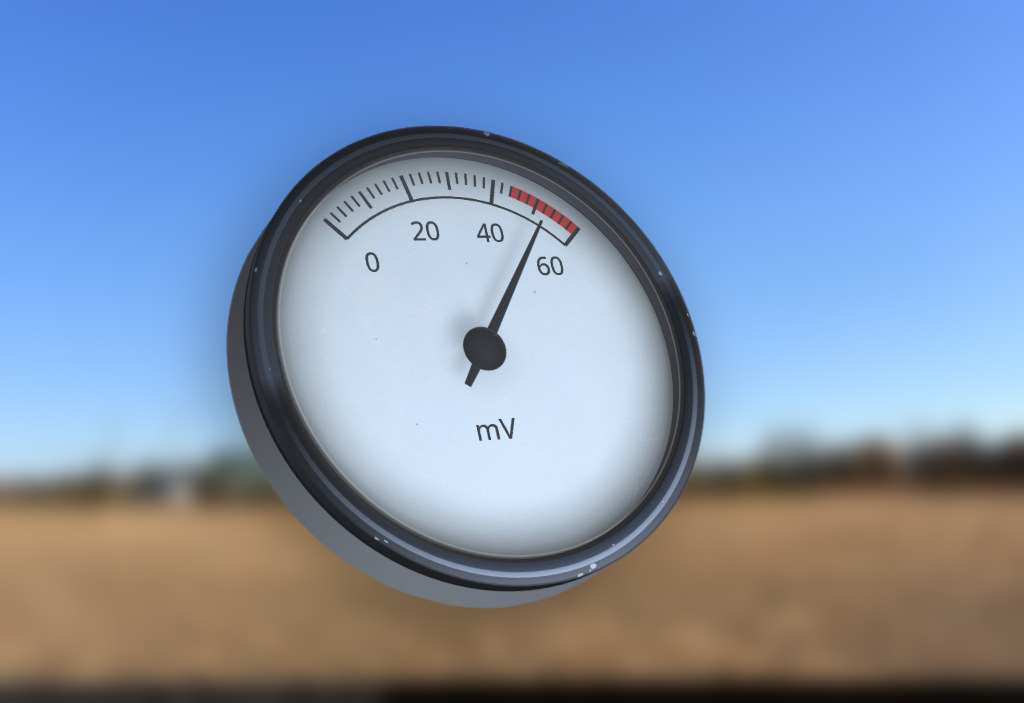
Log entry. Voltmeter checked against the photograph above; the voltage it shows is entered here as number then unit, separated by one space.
52 mV
